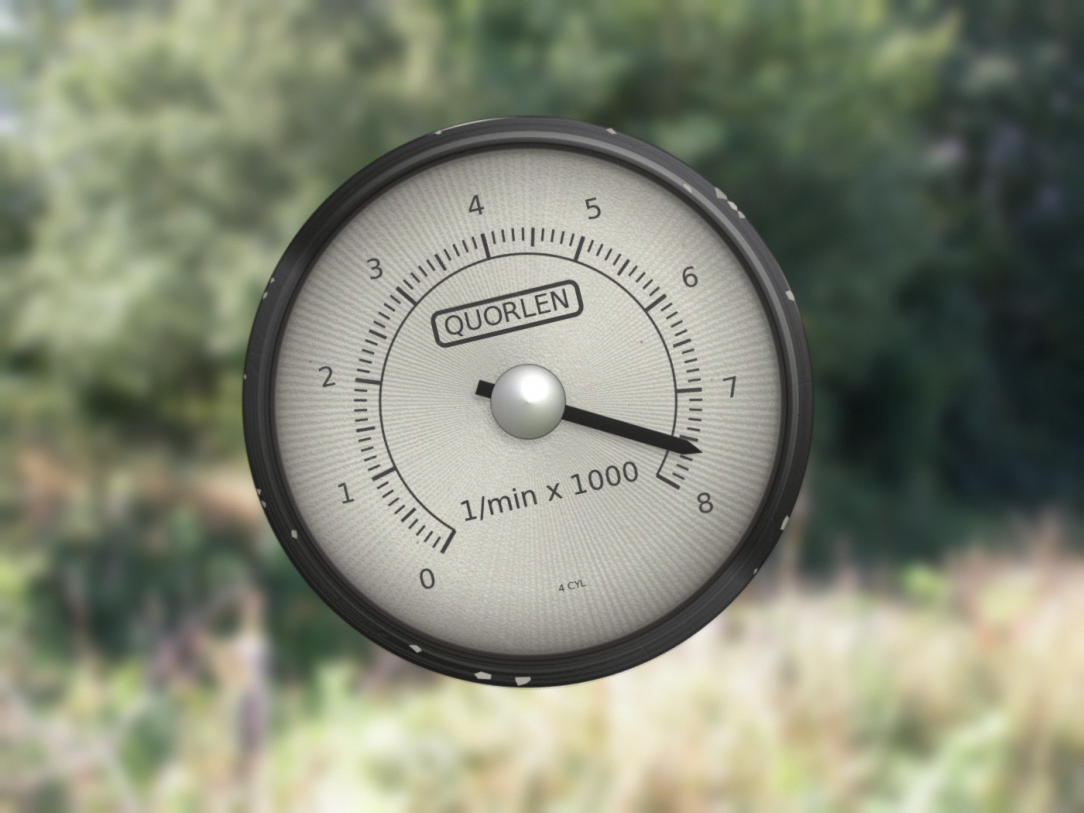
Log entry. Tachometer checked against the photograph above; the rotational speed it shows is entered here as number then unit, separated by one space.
7600 rpm
